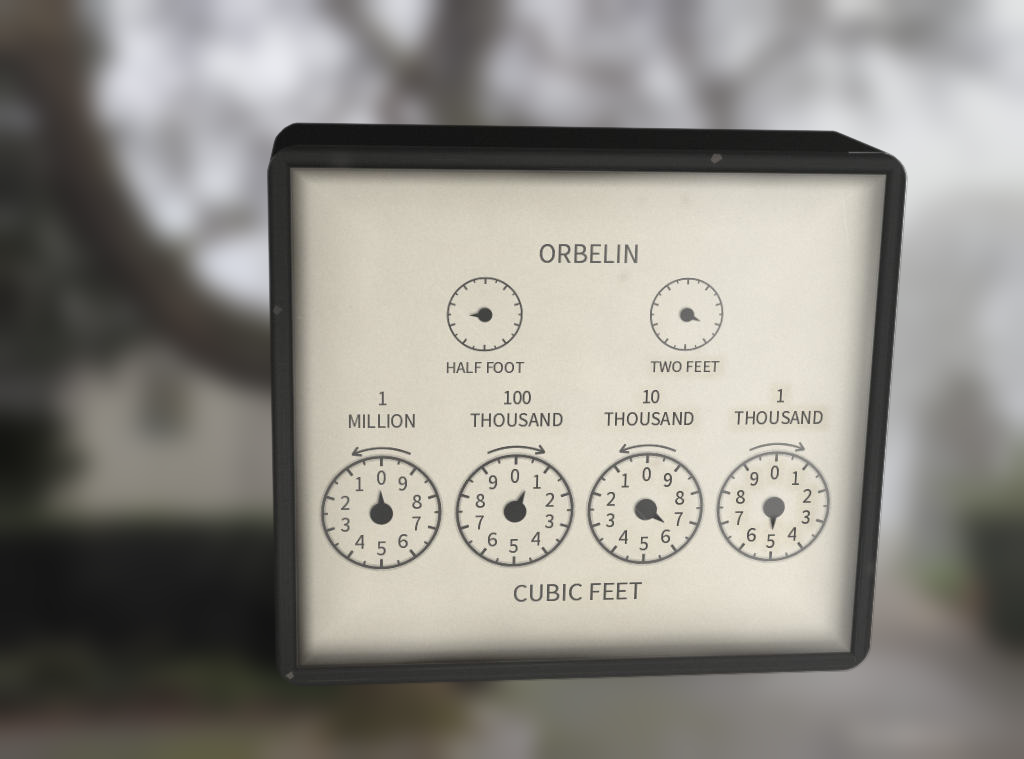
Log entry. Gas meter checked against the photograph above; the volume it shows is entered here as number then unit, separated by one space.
6500 ft³
